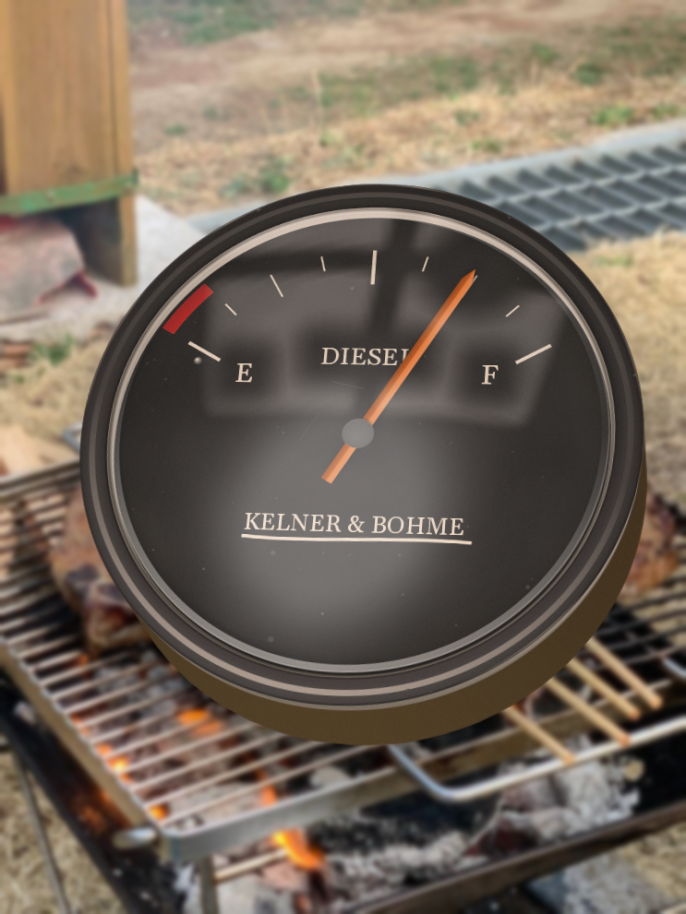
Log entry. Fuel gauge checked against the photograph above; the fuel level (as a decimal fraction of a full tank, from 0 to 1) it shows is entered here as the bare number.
0.75
